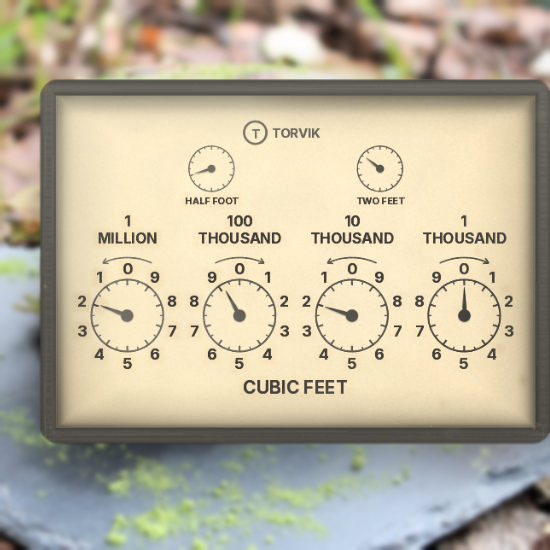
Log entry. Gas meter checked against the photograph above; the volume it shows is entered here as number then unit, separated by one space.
192000 ft³
